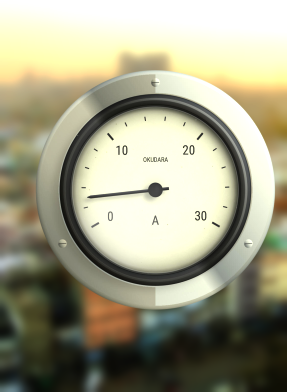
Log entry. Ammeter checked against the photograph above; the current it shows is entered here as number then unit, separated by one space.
3 A
